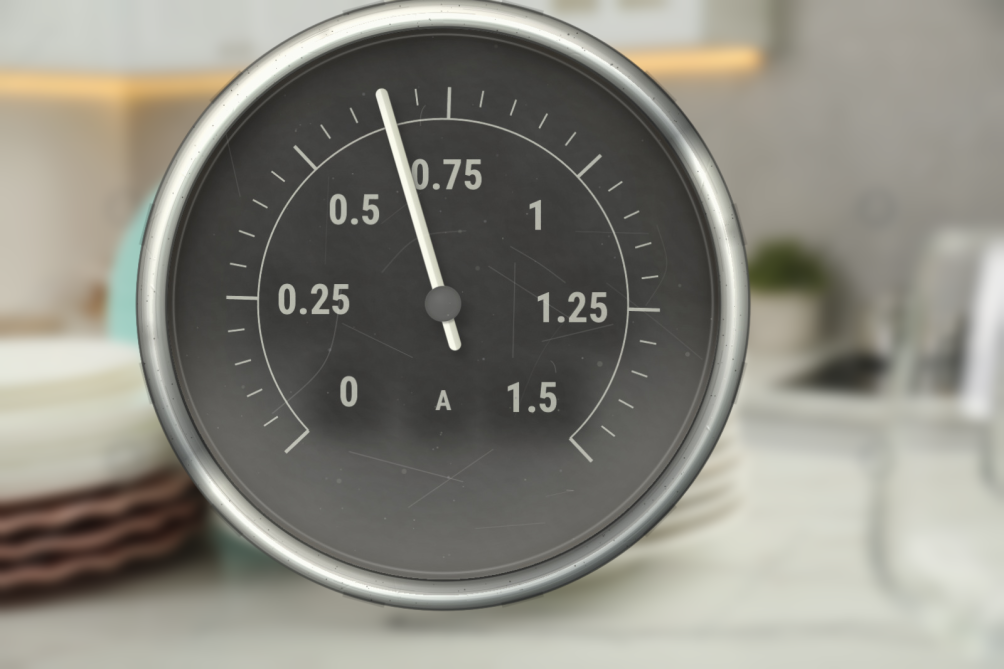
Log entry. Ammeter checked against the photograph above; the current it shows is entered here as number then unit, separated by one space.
0.65 A
